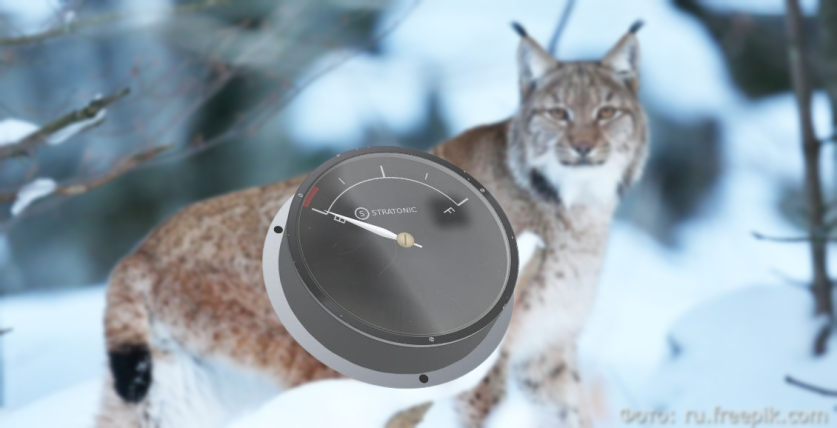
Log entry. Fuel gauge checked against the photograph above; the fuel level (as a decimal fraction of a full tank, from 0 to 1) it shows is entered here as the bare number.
0
